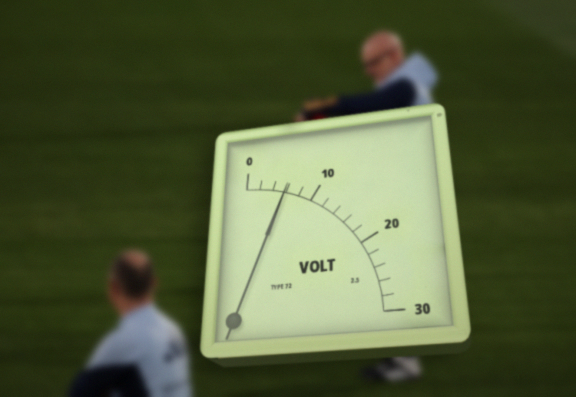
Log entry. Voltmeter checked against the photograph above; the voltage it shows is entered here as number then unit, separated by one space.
6 V
